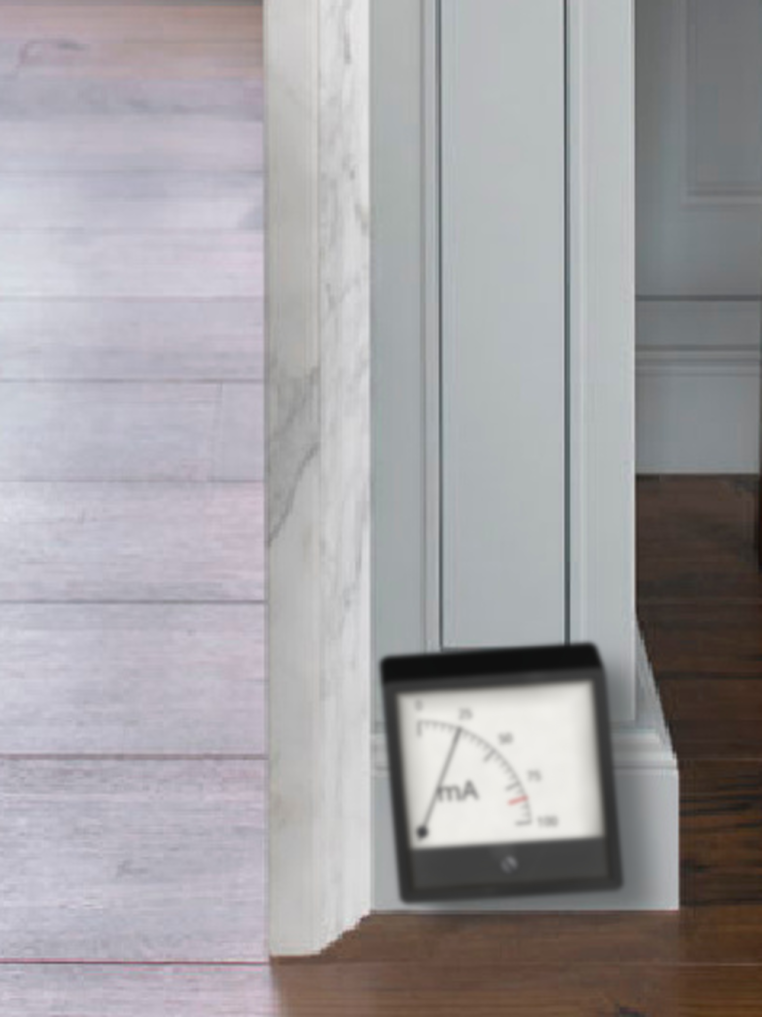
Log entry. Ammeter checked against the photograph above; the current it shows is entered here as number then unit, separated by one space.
25 mA
